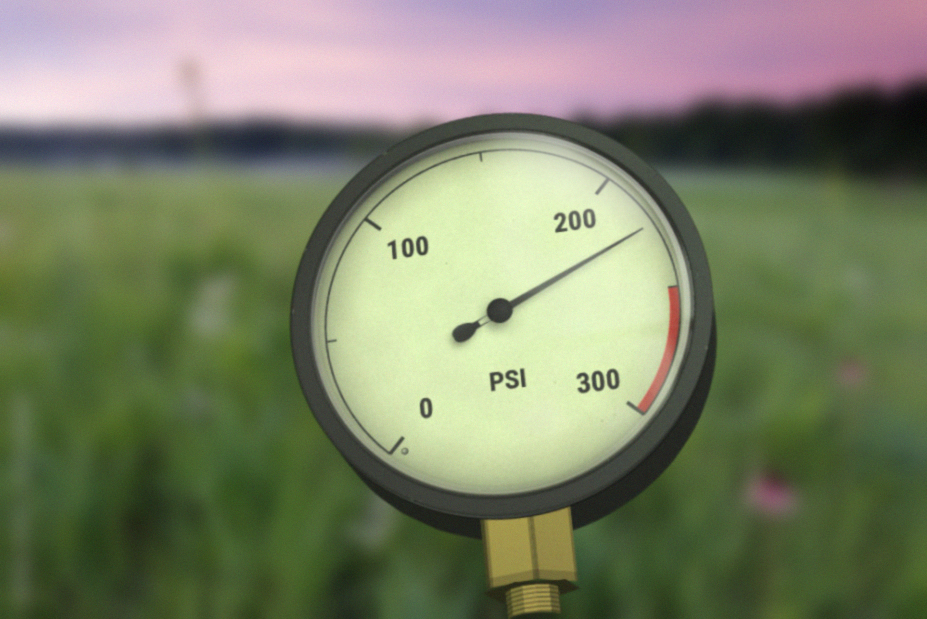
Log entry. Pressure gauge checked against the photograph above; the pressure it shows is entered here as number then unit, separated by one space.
225 psi
